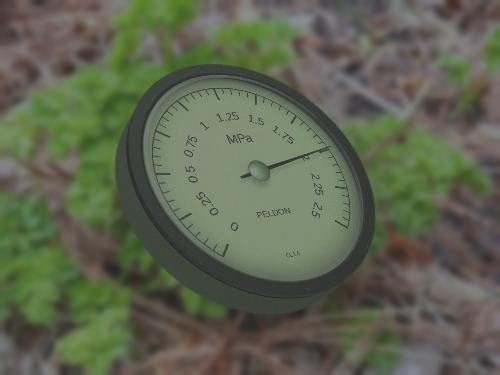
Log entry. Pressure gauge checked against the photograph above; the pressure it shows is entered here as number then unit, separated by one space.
2 MPa
